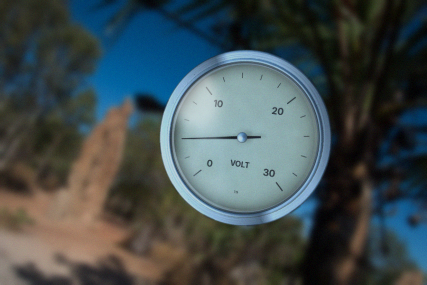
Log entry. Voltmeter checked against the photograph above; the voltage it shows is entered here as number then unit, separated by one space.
4 V
